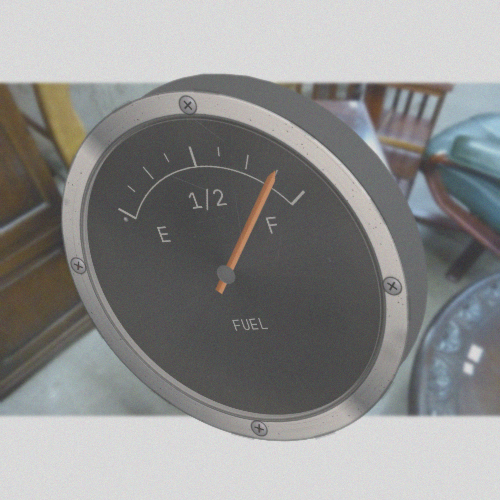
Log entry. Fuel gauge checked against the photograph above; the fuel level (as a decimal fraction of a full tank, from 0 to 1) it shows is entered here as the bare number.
0.875
